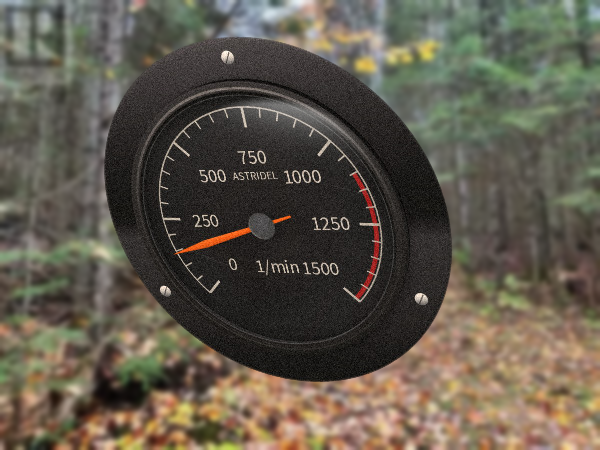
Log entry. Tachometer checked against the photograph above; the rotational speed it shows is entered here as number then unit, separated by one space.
150 rpm
